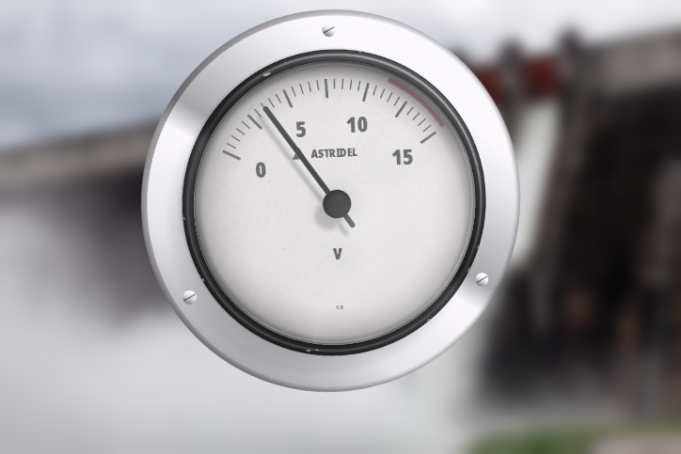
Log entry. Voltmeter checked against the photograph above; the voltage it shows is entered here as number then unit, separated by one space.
3.5 V
